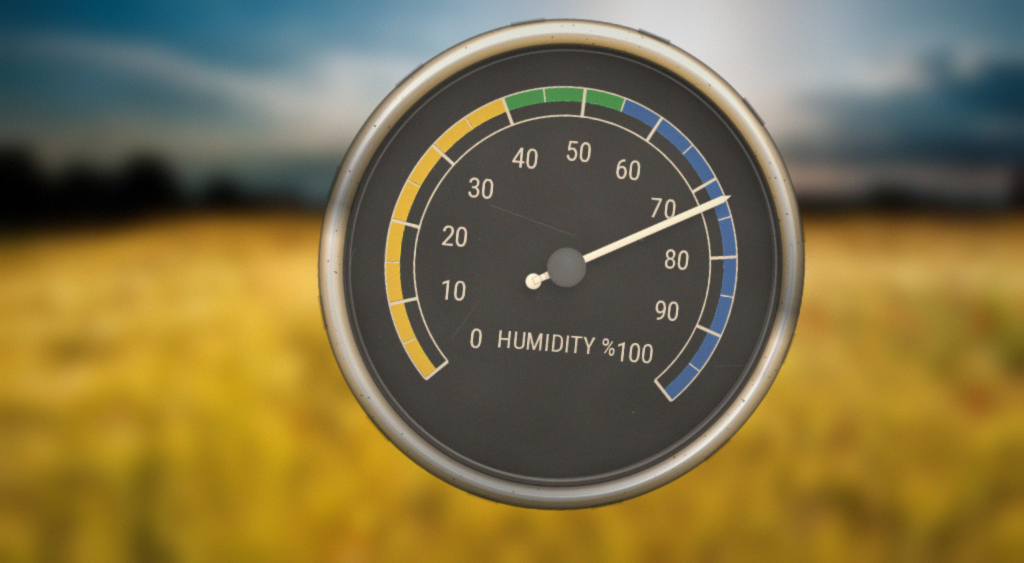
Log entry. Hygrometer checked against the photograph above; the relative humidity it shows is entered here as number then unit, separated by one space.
72.5 %
